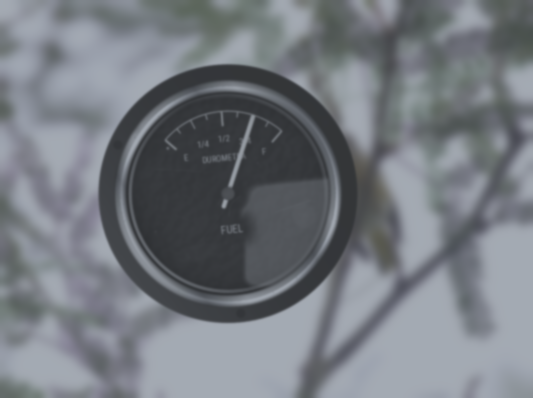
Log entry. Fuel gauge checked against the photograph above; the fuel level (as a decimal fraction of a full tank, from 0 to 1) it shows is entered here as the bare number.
0.75
